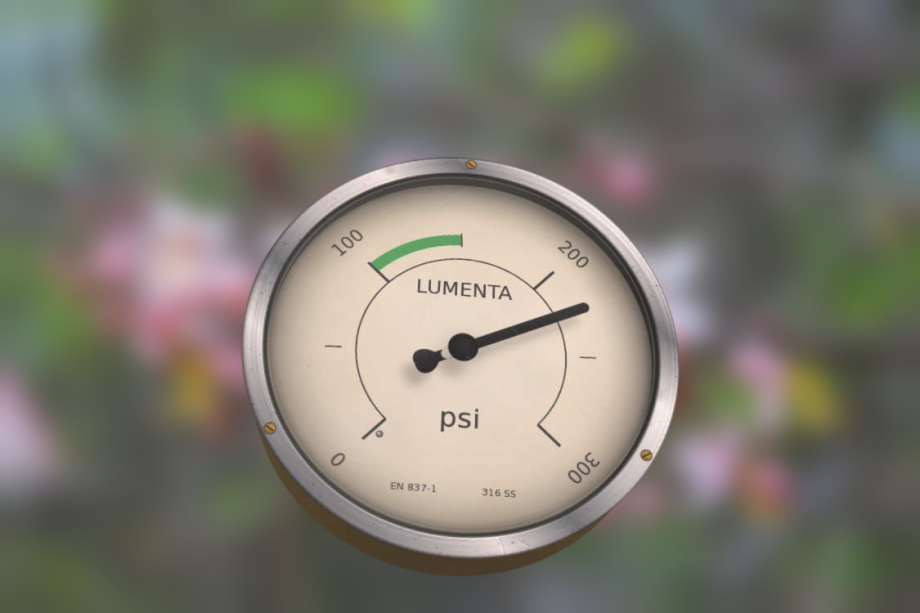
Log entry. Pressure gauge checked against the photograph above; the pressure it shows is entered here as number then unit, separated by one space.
225 psi
